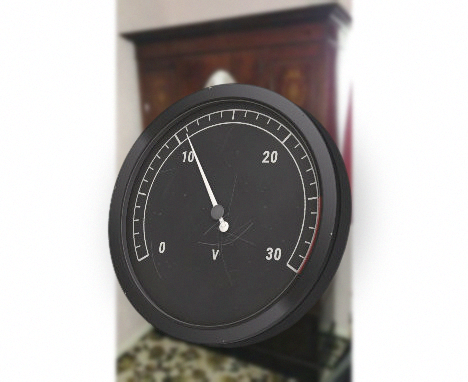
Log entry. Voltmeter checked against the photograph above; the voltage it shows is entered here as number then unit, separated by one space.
11 V
